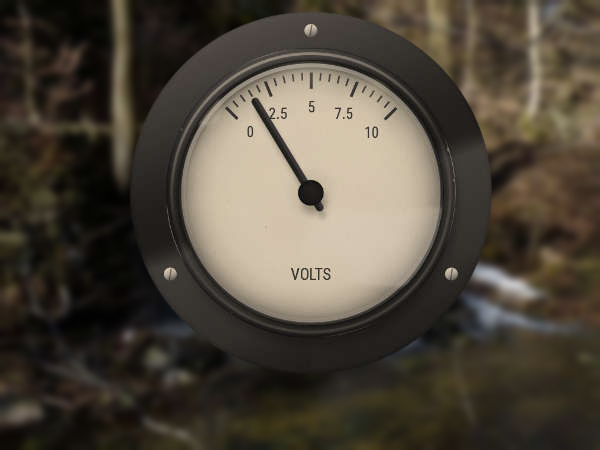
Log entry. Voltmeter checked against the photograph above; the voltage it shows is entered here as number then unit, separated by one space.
1.5 V
